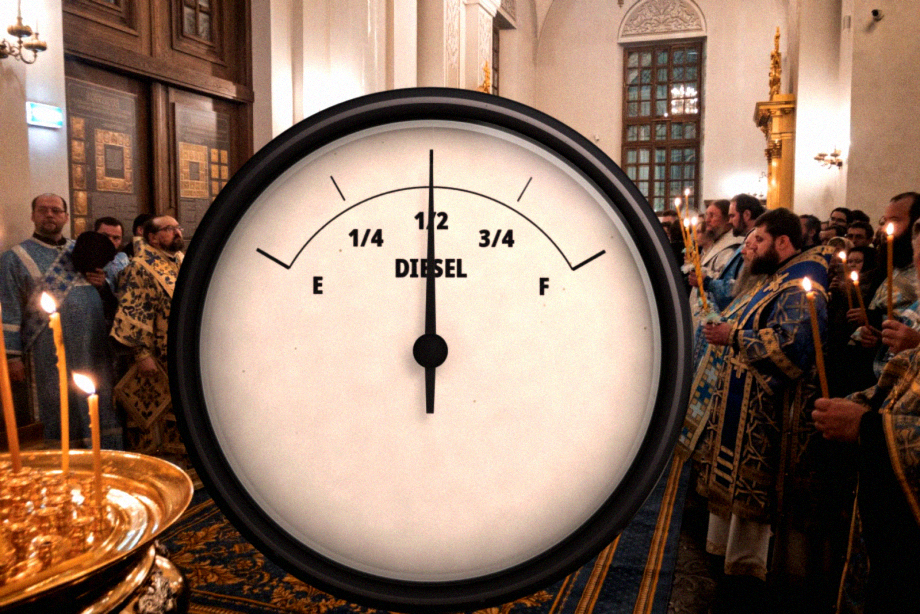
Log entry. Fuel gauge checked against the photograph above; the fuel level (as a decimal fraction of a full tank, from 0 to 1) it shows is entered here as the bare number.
0.5
